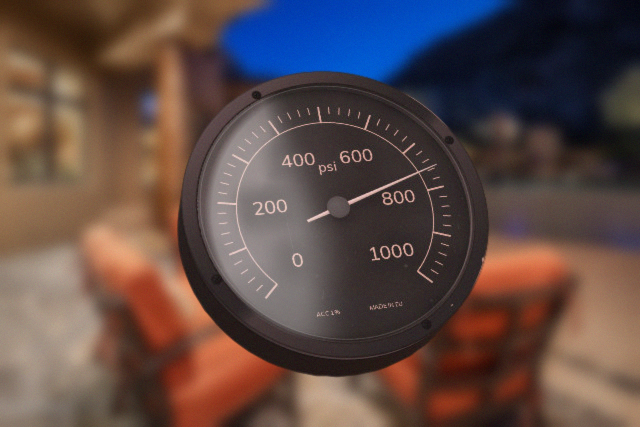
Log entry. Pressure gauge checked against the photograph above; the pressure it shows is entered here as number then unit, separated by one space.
760 psi
